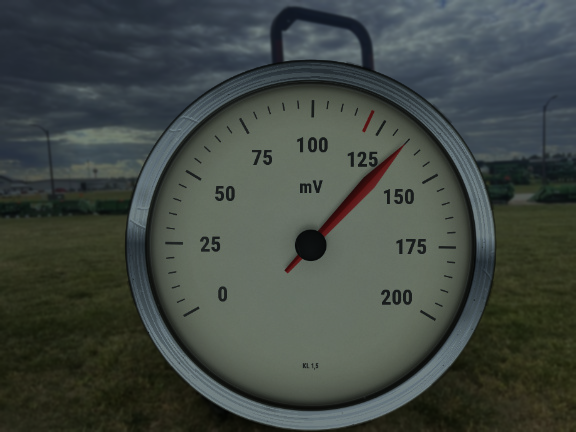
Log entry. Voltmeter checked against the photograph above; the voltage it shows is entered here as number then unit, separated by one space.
135 mV
